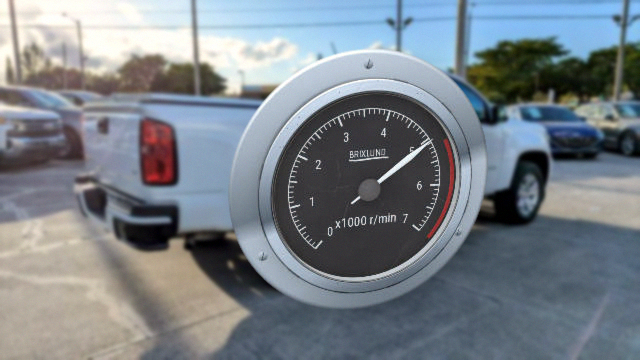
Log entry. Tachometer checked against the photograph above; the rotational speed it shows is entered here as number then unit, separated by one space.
5000 rpm
